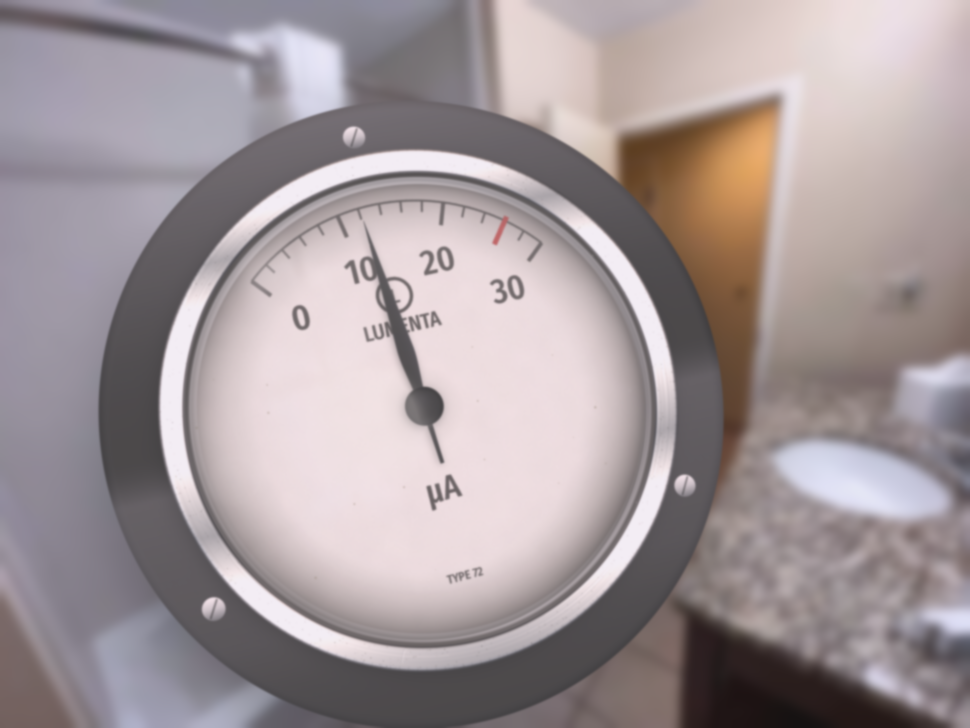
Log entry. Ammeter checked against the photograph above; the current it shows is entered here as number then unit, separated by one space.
12 µA
